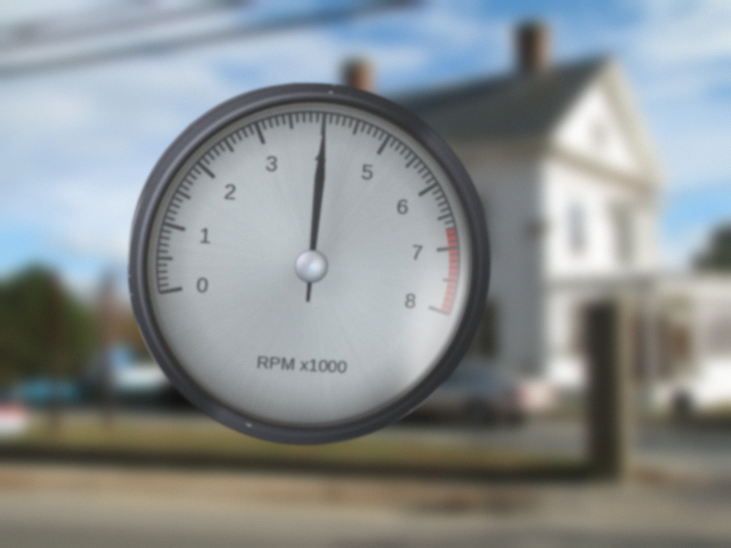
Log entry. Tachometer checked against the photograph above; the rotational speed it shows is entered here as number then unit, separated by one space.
4000 rpm
